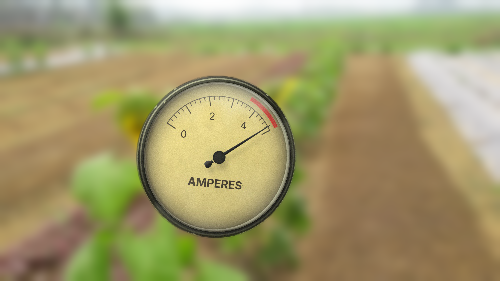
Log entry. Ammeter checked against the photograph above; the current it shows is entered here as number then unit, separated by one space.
4.8 A
